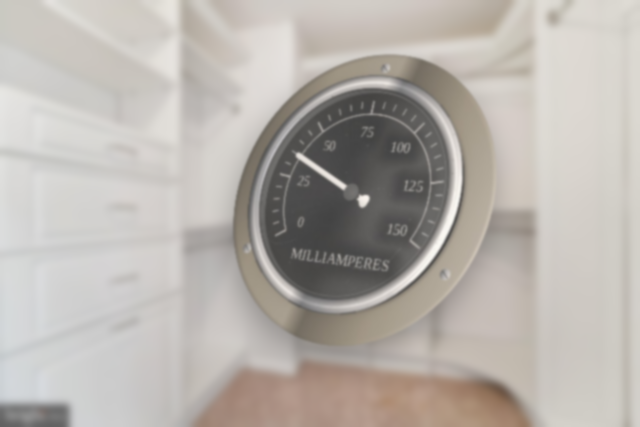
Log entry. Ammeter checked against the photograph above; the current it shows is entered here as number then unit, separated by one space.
35 mA
